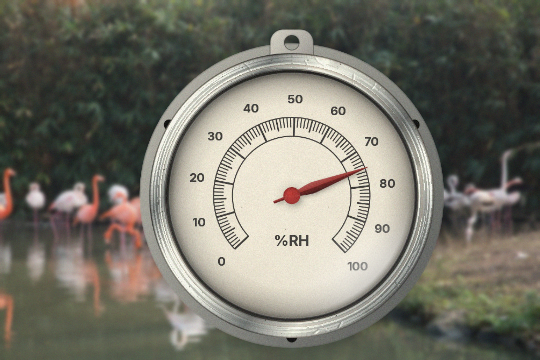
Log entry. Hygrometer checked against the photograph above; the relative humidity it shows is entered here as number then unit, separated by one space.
75 %
